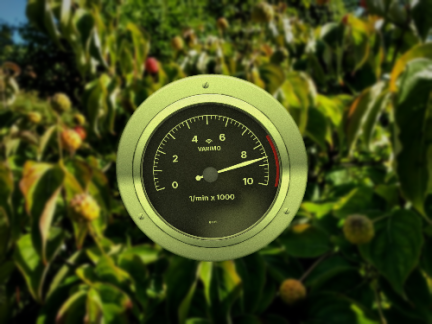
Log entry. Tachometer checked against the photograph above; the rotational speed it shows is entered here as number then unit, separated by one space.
8600 rpm
